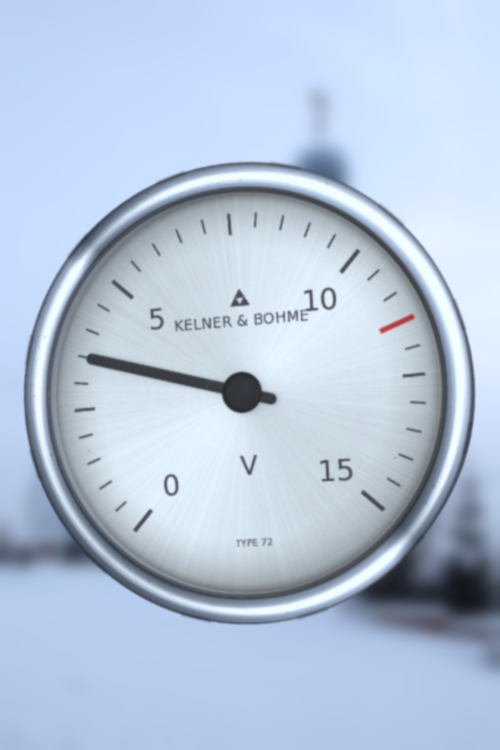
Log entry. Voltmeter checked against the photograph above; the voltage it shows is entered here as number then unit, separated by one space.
3.5 V
